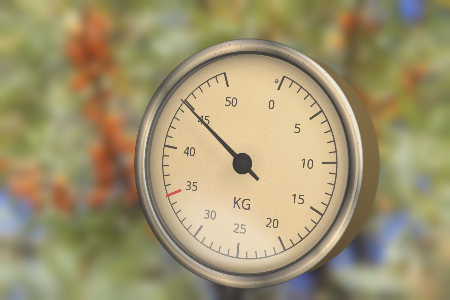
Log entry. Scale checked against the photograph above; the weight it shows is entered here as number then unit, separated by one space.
45 kg
